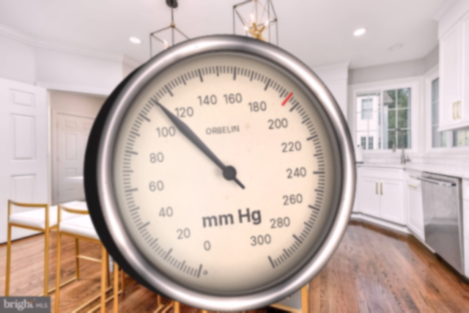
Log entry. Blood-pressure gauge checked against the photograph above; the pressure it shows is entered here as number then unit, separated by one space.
110 mmHg
